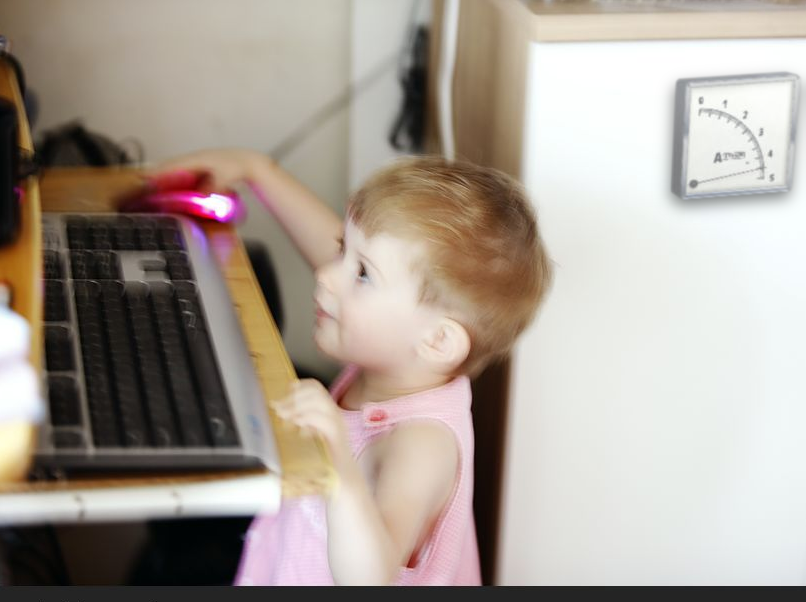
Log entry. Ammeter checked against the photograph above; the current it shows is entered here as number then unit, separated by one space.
4.5 A
